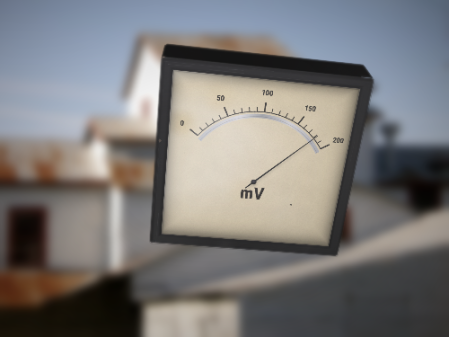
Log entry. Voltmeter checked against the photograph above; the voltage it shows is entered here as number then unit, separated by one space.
180 mV
